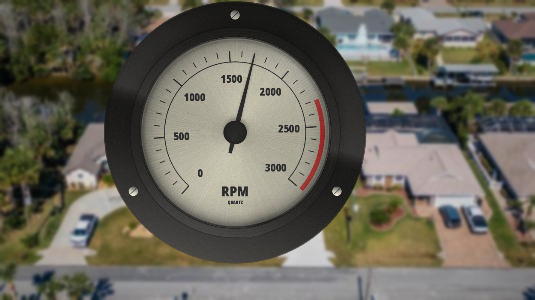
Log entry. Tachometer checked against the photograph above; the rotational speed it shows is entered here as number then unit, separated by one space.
1700 rpm
